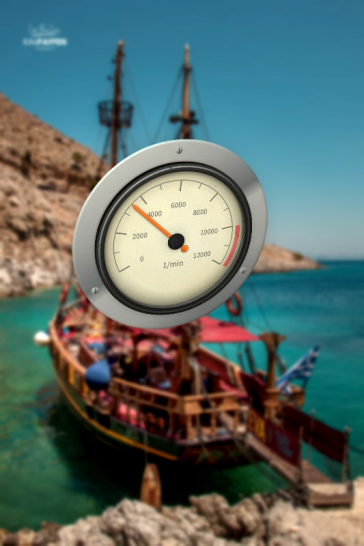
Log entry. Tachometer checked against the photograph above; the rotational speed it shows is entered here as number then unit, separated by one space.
3500 rpm
